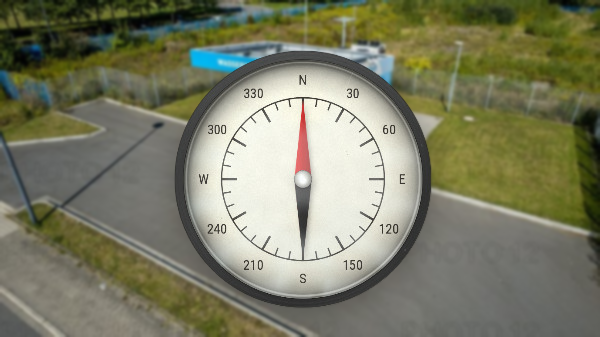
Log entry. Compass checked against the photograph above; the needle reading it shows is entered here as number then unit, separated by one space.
0 °
